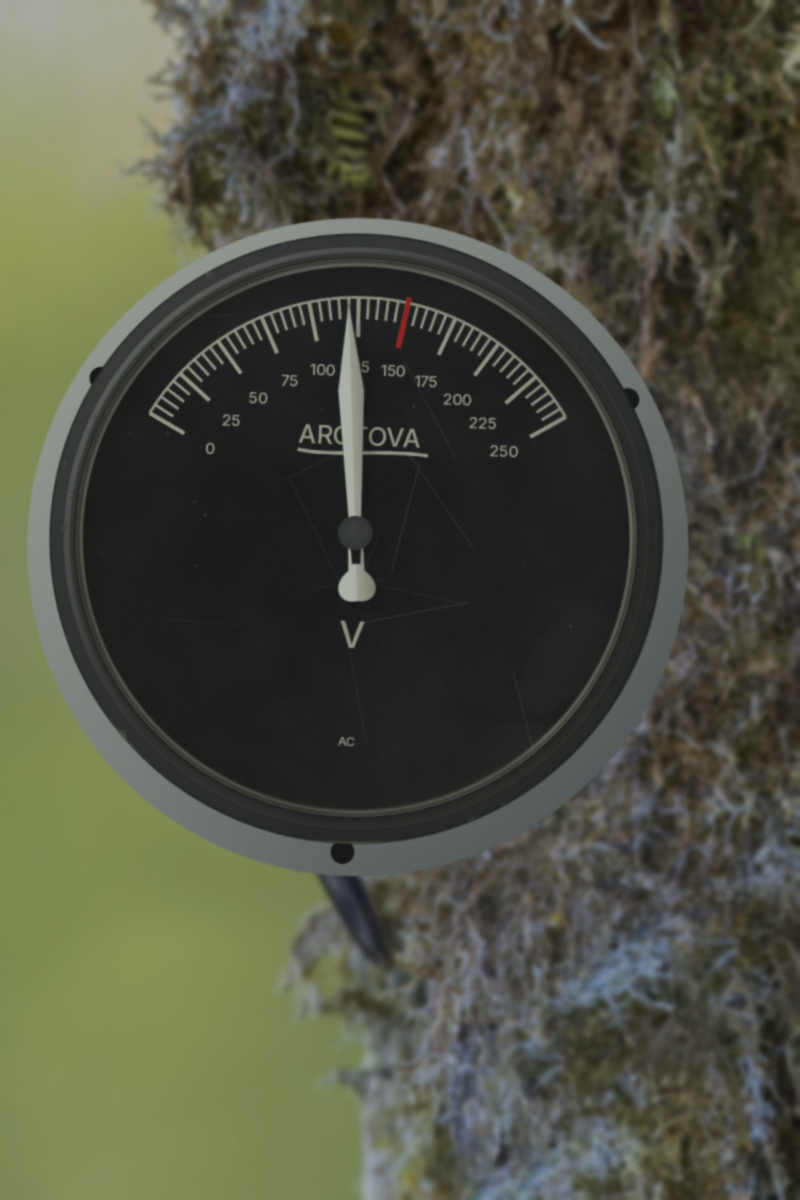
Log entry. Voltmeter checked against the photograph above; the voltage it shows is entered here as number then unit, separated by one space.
120 V
